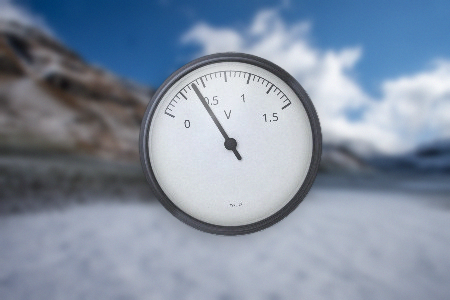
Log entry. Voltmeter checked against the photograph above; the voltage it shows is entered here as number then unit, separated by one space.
0.4 V
